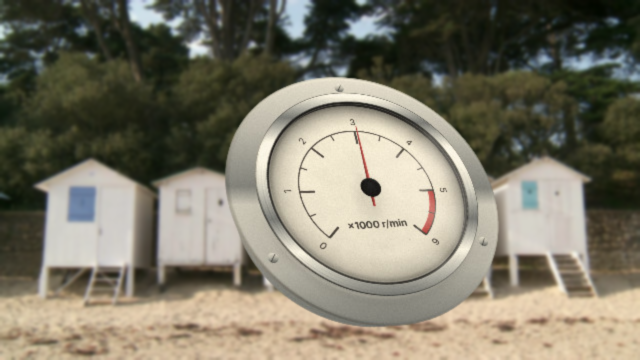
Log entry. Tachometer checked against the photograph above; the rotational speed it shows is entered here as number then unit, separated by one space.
3000 rpm
